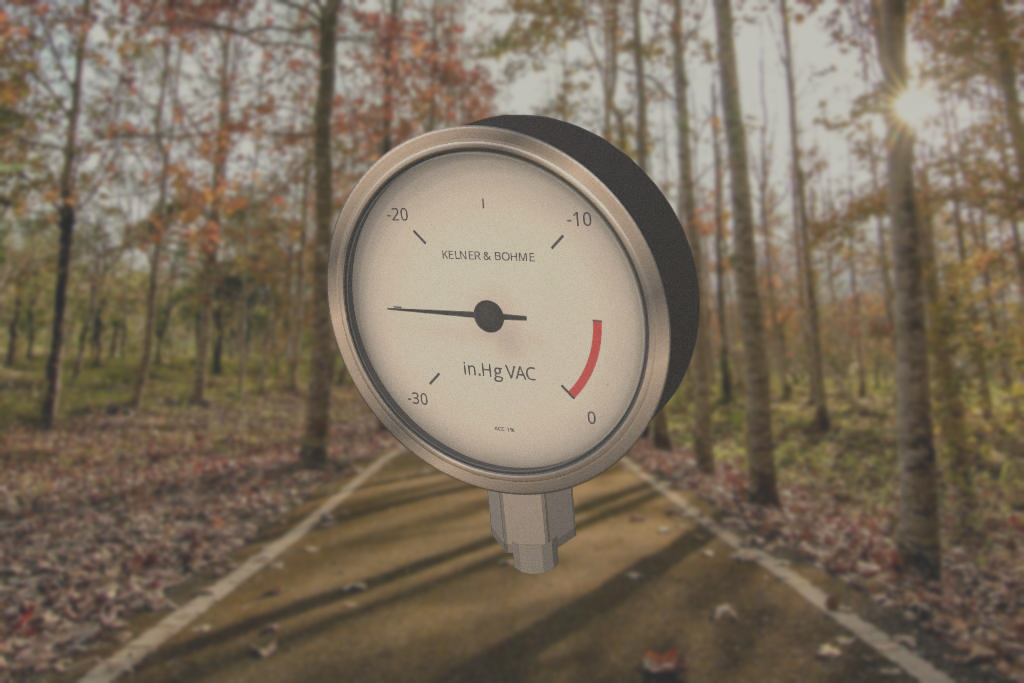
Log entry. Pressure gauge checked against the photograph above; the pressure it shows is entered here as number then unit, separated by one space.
-25 inHg
